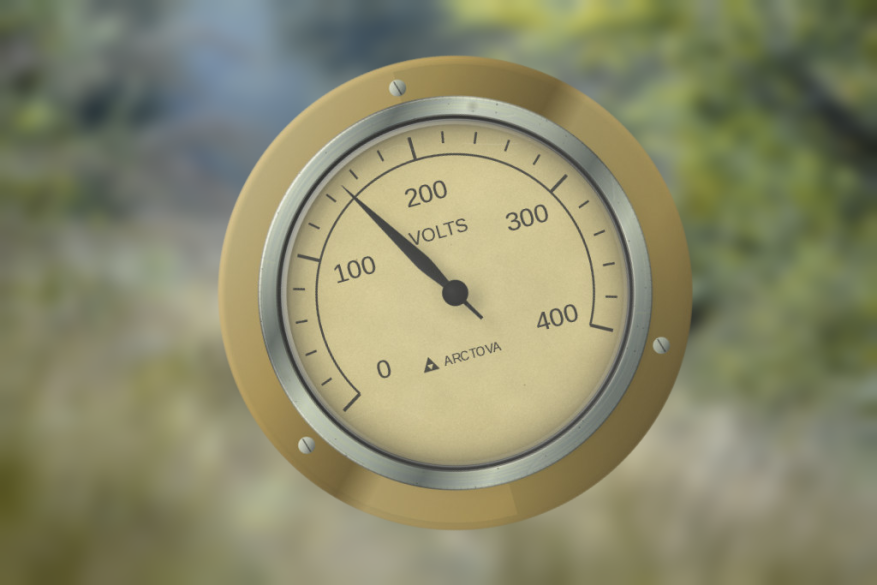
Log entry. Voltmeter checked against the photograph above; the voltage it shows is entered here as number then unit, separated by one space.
150 V
